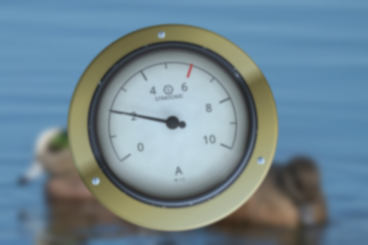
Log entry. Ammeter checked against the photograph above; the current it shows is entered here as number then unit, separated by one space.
2 A
